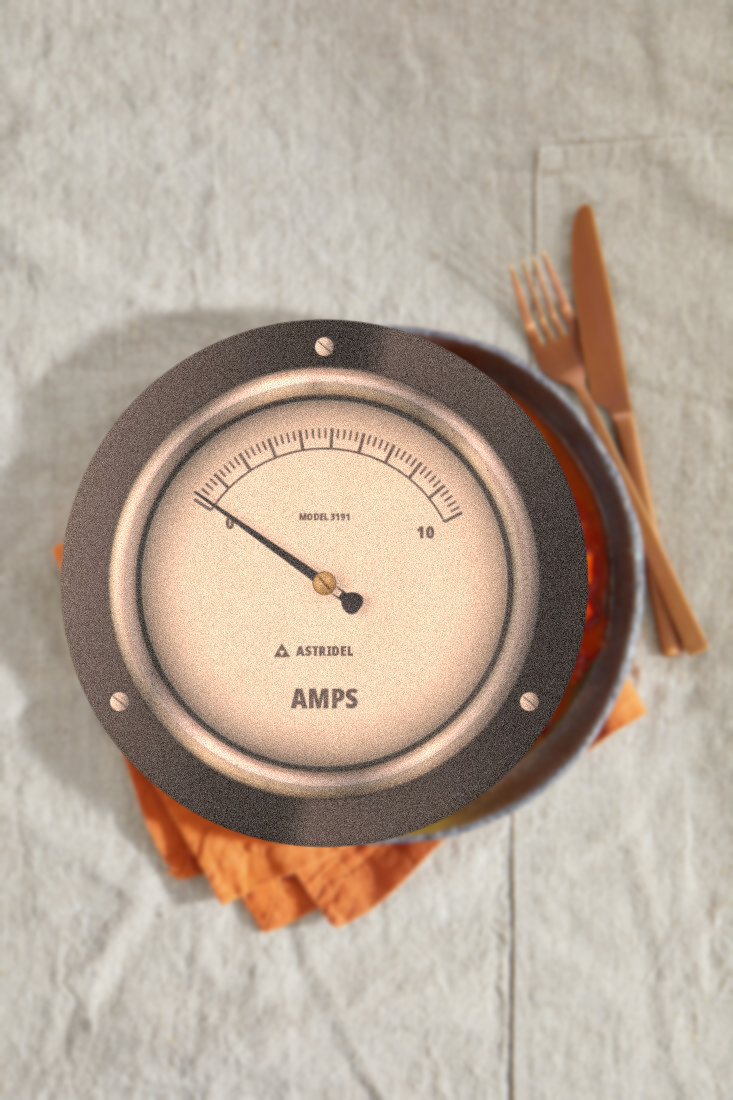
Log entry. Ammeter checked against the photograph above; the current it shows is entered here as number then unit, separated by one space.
0.2 A
